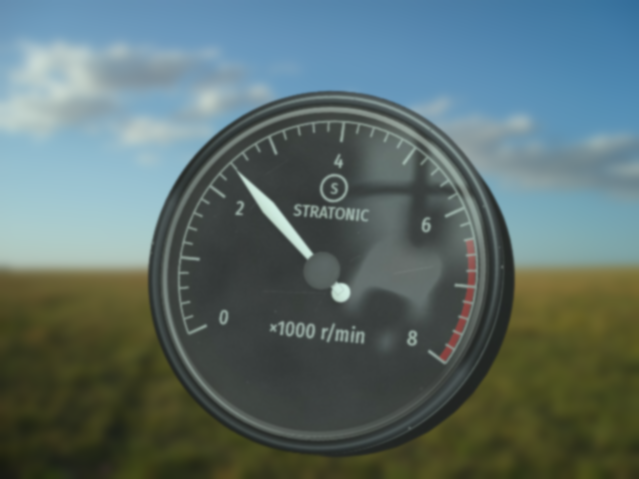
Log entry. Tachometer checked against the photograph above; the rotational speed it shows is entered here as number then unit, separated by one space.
2400 rpm
